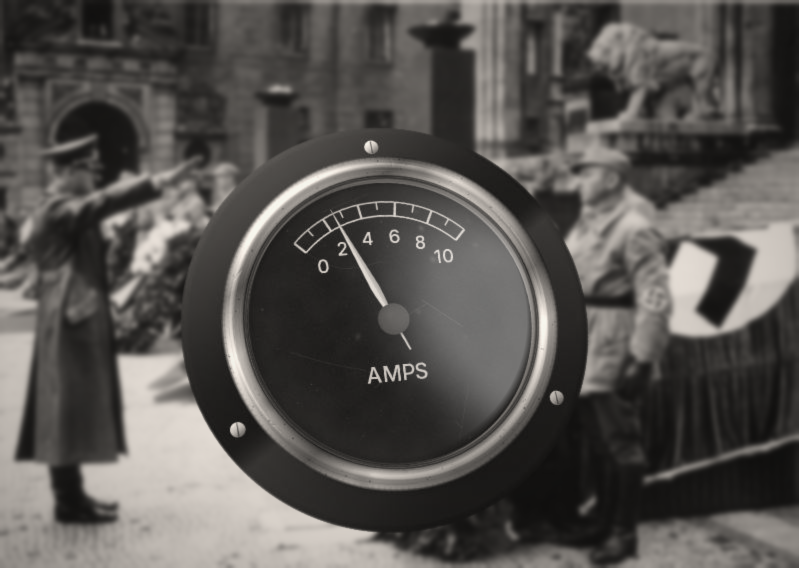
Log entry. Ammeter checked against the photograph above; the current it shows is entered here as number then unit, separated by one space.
2.5 A
